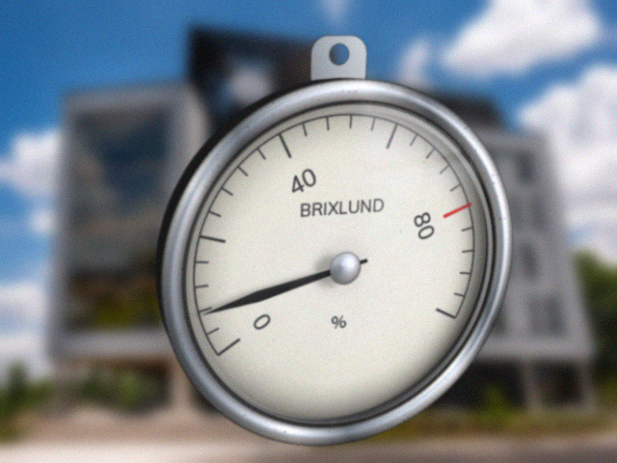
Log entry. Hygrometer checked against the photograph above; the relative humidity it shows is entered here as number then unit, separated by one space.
8 %
